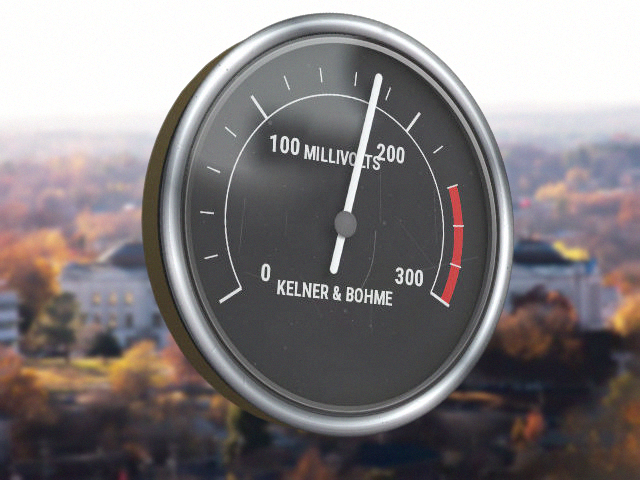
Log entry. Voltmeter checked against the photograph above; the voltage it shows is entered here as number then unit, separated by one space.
170 mV
